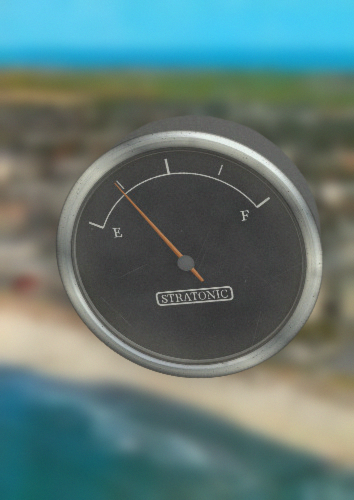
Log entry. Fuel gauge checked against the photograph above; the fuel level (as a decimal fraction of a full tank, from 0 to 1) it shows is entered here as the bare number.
0.25
